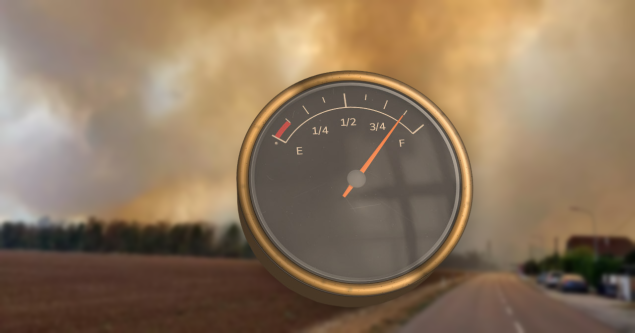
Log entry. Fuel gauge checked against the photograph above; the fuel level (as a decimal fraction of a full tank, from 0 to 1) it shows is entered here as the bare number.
0.875
